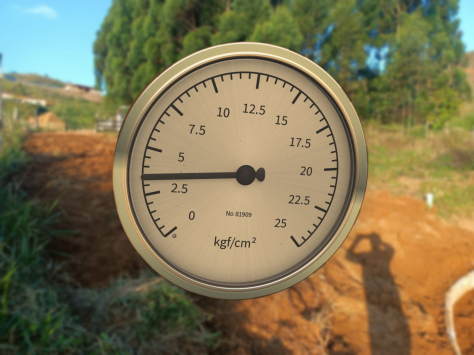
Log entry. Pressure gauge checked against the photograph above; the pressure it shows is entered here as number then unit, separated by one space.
3.5 kg/cm²
